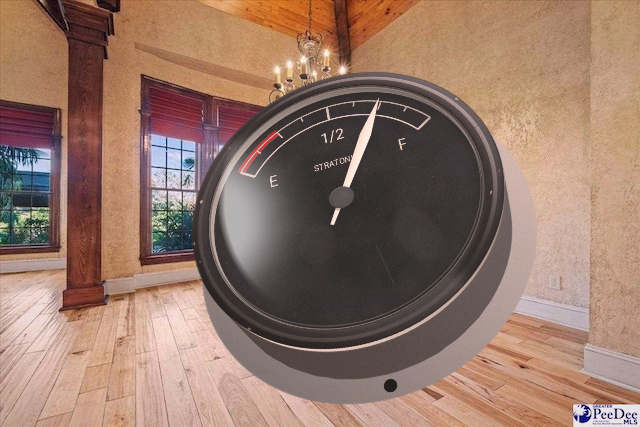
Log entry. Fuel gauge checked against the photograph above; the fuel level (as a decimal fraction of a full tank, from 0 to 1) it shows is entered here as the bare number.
0.75
